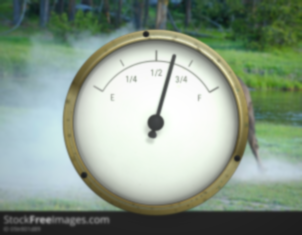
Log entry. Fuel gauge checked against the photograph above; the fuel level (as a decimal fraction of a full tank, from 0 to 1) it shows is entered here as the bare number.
0.625
